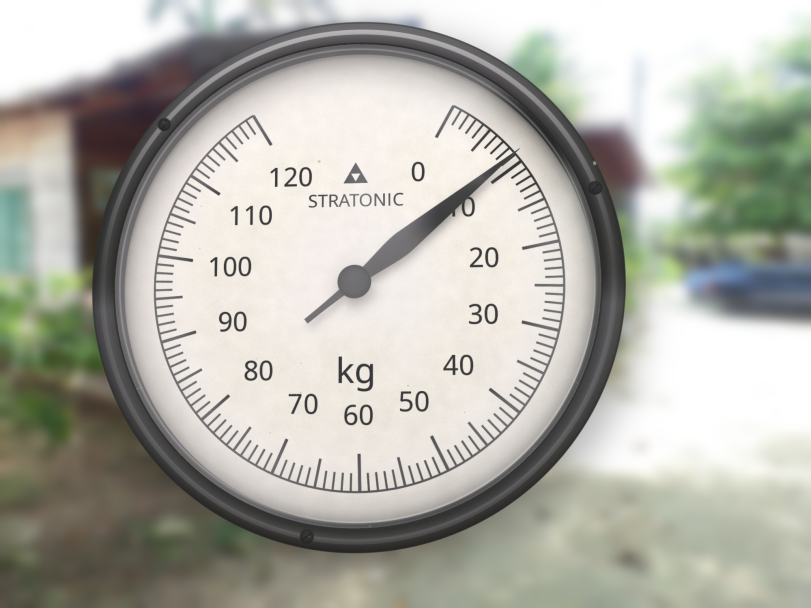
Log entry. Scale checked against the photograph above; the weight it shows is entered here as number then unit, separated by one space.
9 kg
